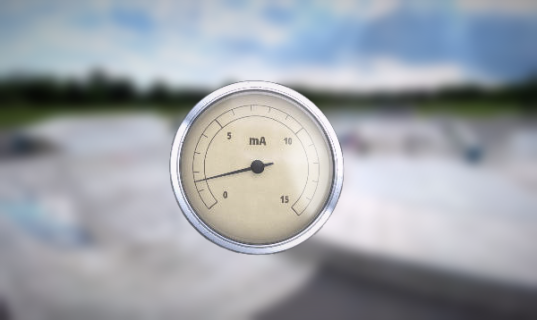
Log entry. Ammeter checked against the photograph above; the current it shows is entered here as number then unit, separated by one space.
1.5 mA
